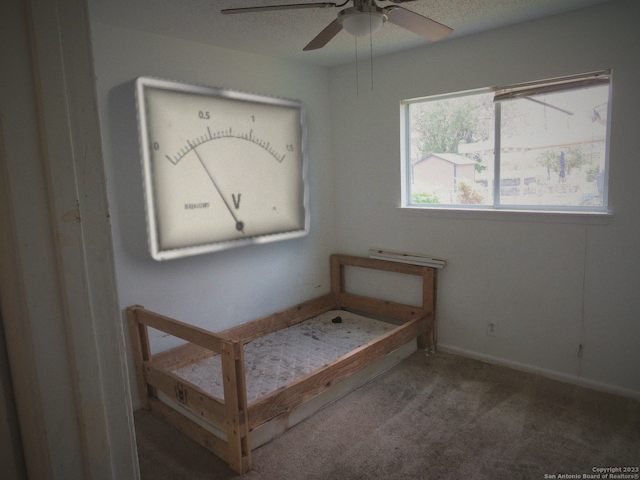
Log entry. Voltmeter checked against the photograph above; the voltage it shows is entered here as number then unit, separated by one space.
0.25 V
